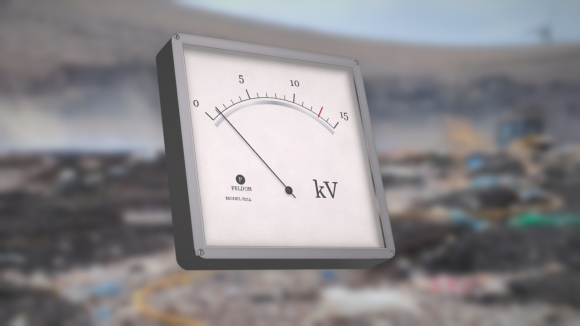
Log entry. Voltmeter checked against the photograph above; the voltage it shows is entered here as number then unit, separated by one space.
1 kV
